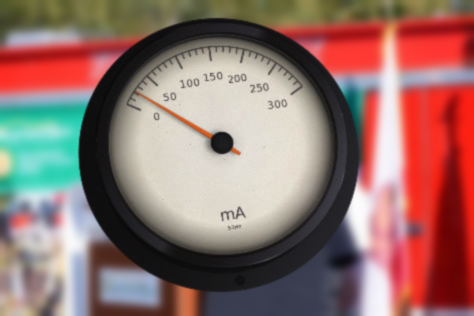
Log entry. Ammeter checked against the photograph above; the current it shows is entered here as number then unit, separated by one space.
20 mA
